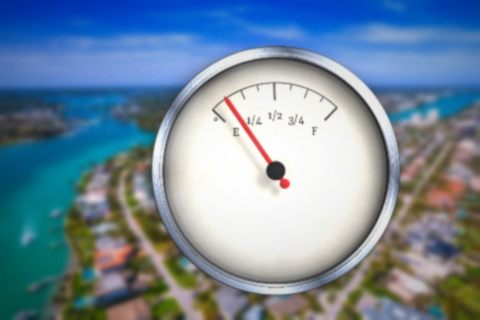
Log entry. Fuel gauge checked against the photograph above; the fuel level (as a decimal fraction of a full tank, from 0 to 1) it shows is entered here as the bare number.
0.125
